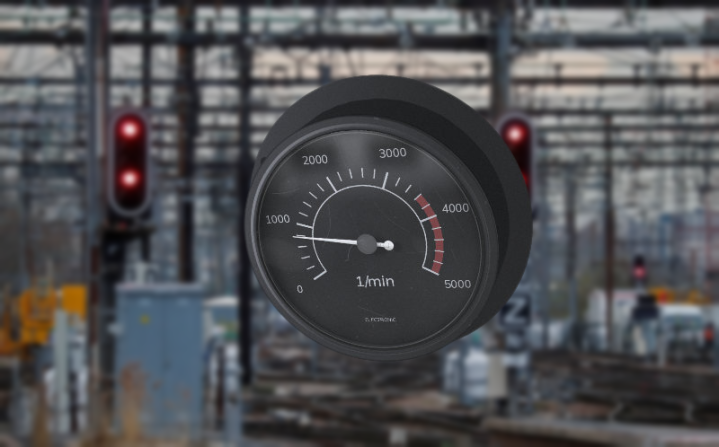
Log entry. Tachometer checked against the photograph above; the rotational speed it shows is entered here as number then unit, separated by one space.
800 rpm
